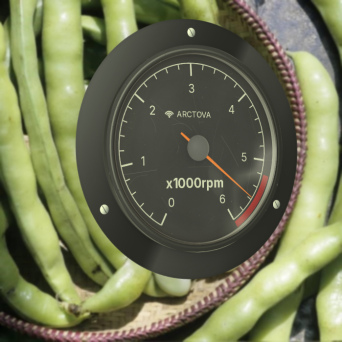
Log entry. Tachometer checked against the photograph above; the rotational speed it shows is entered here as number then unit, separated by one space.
5600 rpm
